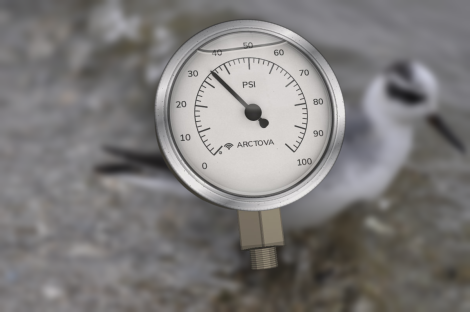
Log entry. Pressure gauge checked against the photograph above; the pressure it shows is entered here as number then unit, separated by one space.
34 psi
